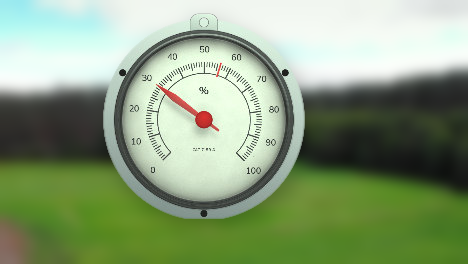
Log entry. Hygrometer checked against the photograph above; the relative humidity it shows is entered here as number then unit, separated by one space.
30 %
